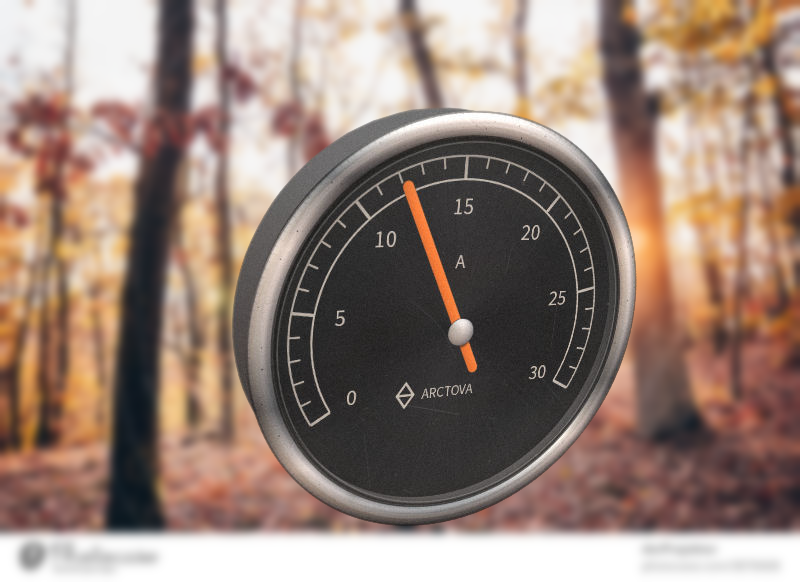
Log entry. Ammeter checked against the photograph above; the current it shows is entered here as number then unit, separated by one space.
12 A
